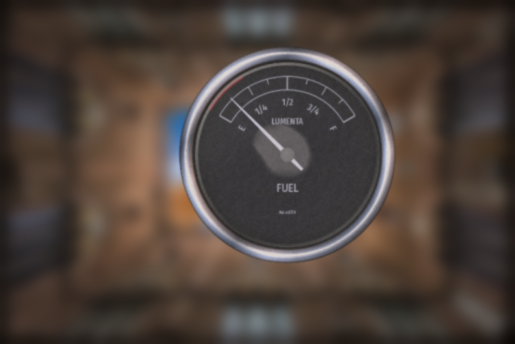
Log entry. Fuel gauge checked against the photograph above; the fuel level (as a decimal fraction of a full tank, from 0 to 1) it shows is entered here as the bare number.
0.125
